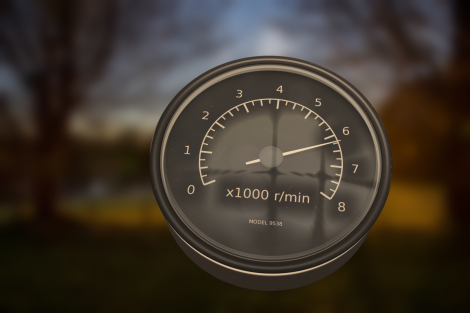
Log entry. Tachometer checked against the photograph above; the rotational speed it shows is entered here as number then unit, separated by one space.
6250 rpm
